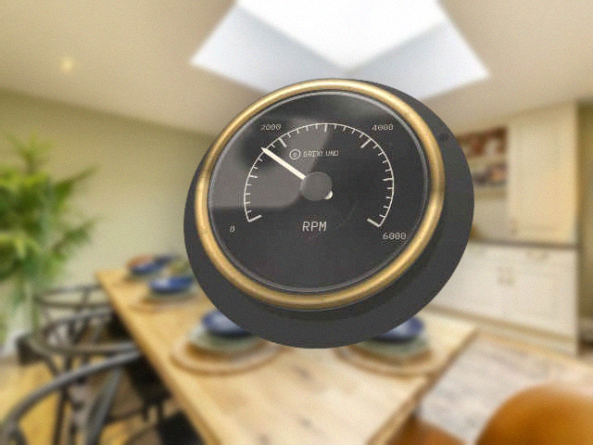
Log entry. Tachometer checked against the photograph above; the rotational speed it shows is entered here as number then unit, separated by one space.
1600 rpm
